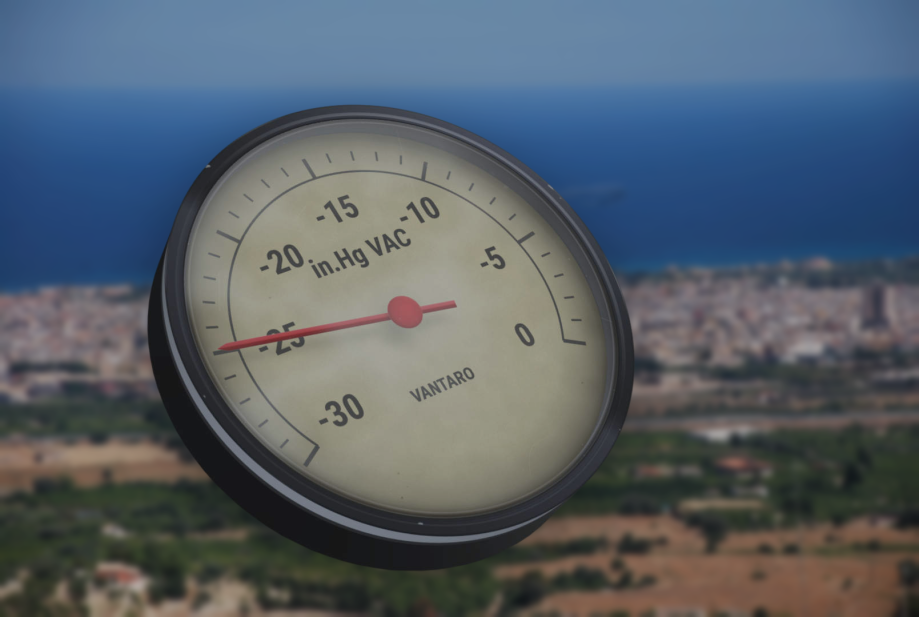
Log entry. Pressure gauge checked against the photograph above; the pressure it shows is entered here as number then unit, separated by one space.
-25 inHg
